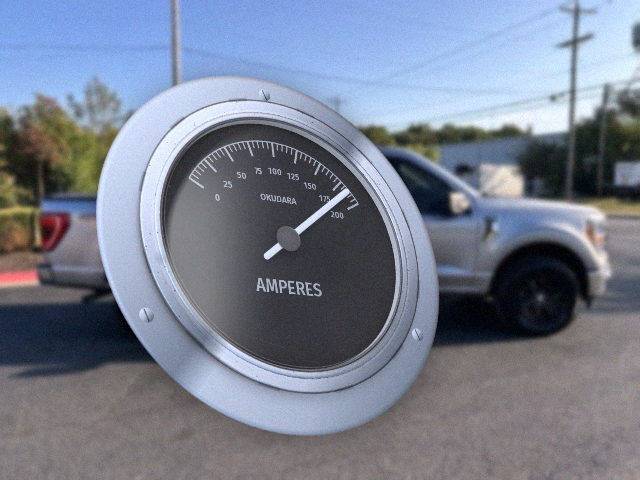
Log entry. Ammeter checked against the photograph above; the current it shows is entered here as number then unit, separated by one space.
185 A
